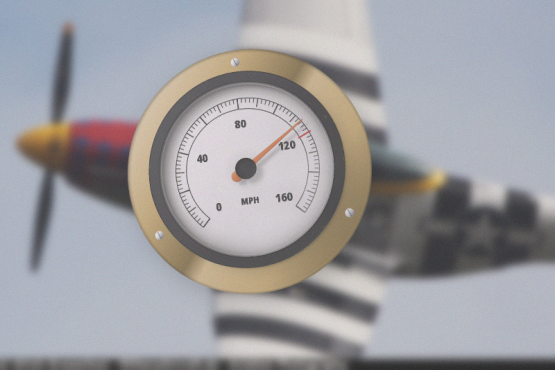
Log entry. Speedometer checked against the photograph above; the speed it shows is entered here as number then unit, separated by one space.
114 mph
